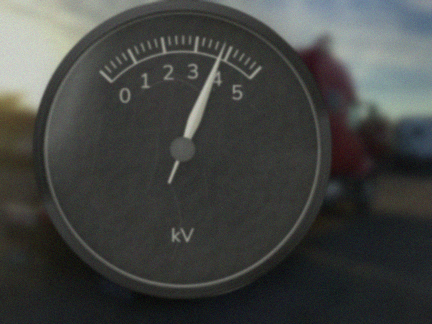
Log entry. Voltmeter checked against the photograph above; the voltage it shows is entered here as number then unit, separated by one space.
3.8 kV
